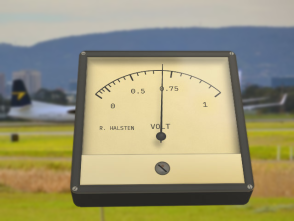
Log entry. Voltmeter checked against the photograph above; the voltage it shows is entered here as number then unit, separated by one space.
0.7 V
